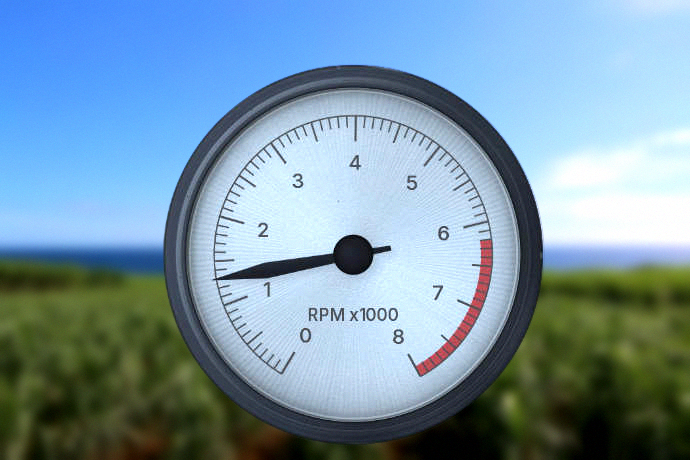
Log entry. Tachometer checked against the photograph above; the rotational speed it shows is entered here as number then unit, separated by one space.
1300 rpm
